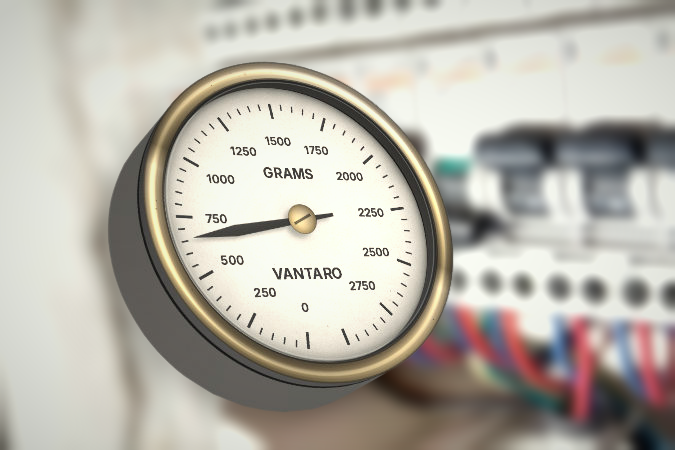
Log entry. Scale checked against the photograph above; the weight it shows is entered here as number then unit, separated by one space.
650 g
